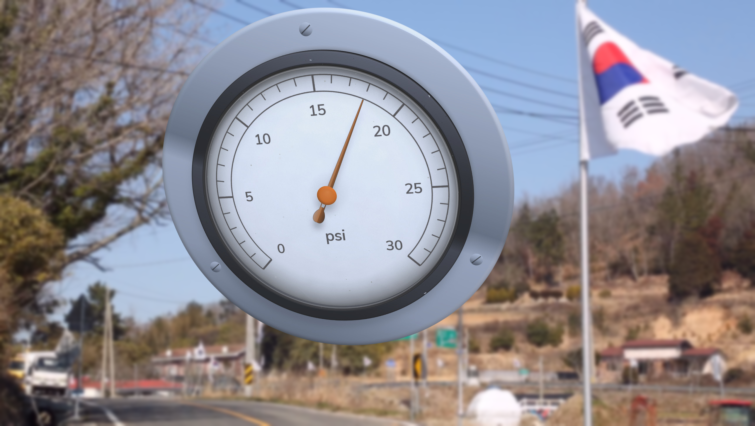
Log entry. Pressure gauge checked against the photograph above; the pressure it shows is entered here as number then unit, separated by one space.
18 psi
